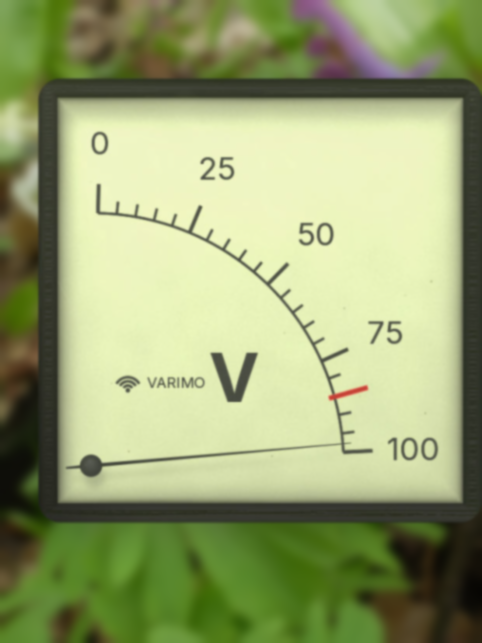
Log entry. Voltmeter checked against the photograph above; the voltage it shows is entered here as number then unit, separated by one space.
97.5 V
